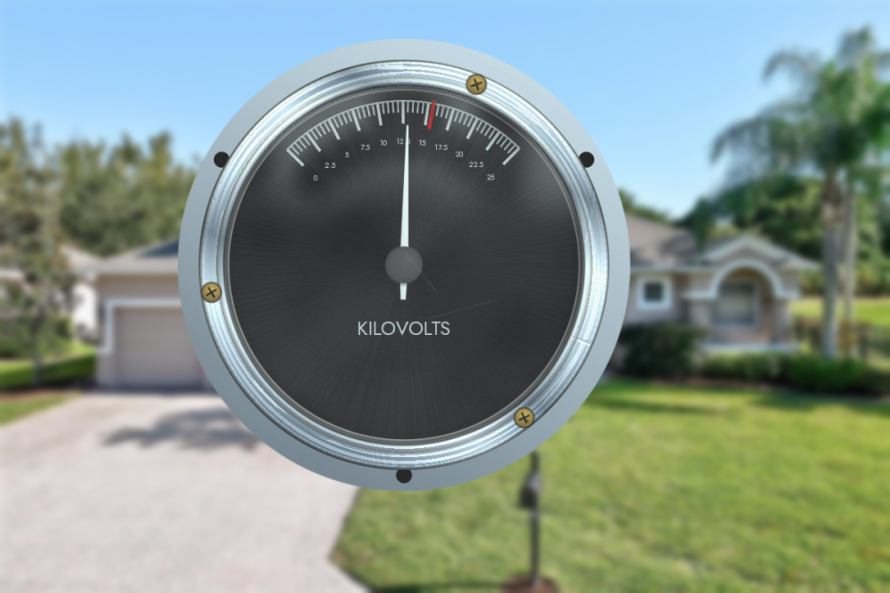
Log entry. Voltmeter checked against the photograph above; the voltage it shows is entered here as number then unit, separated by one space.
13 kV
